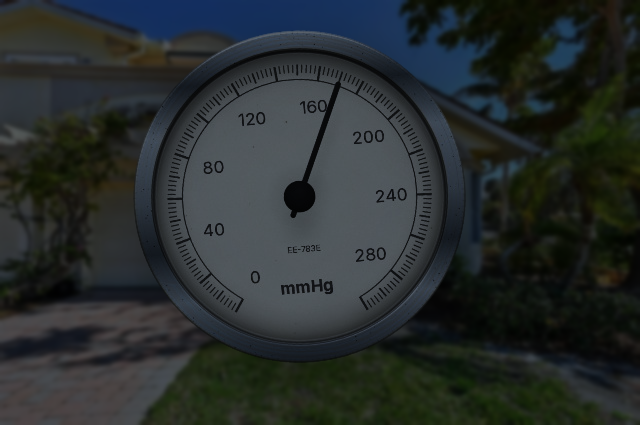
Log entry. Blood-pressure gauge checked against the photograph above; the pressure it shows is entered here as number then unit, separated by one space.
170 mmHg
